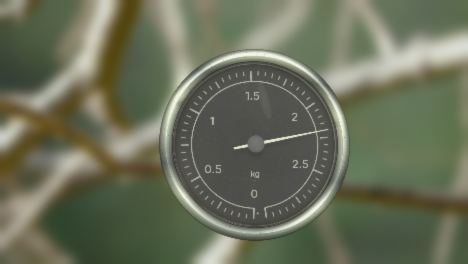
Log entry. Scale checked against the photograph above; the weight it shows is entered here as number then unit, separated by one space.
2.2 kg
